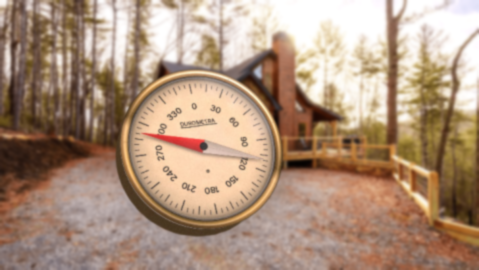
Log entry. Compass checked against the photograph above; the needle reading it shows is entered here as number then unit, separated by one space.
290 °
